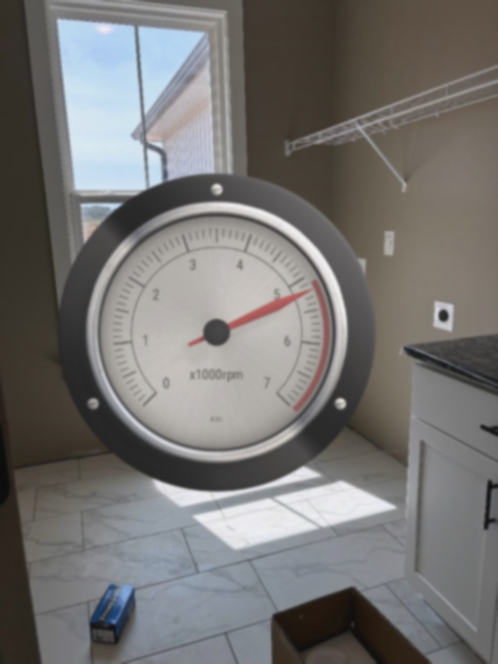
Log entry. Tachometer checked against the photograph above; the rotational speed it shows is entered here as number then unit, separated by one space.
5200 rpm
